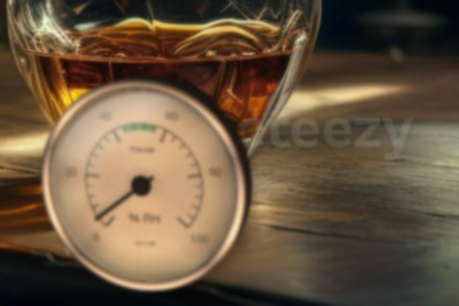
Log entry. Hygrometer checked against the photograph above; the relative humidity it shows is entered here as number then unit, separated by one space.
4 %
